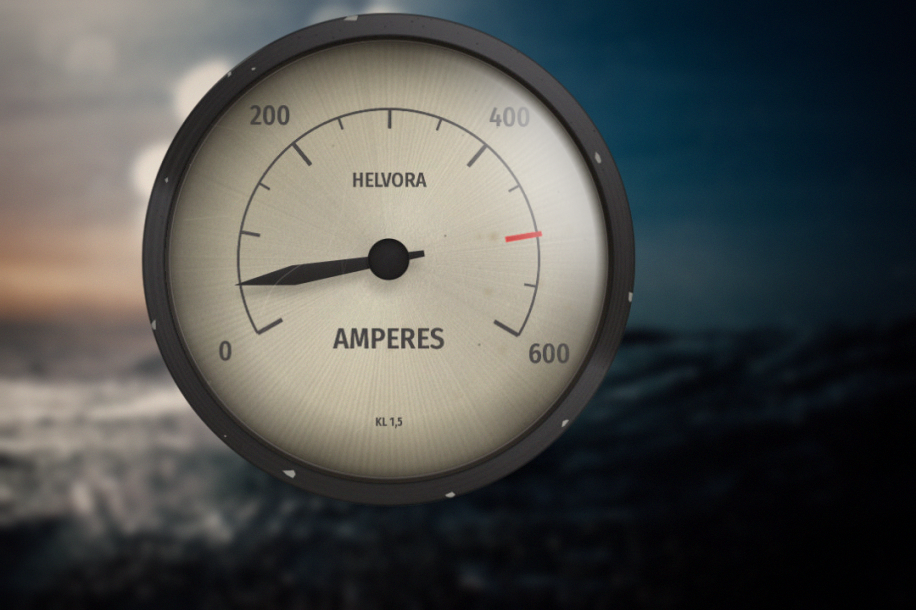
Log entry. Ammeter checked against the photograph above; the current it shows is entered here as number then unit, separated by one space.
50 A
